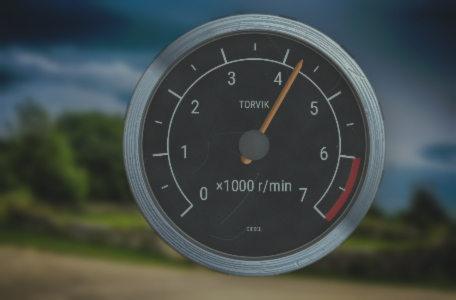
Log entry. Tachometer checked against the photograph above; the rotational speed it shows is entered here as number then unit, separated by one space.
4250 rpm
